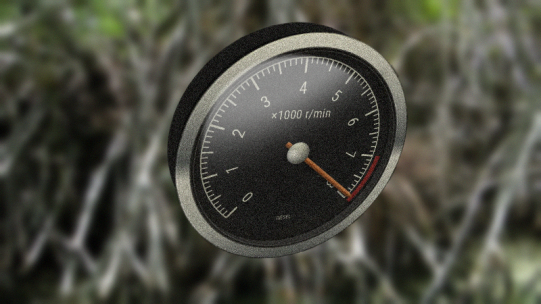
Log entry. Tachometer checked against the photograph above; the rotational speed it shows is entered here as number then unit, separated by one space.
7900 rpm
